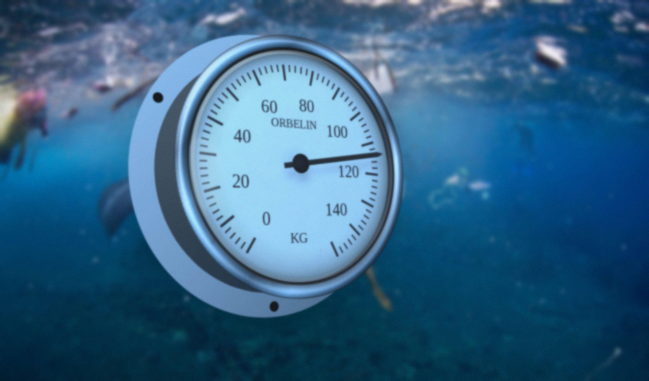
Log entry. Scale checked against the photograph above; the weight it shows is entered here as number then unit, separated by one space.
114 kg
